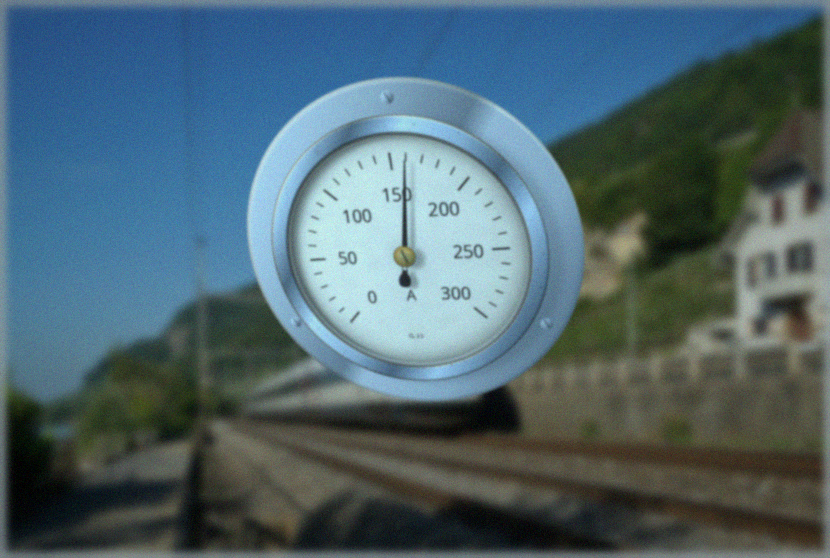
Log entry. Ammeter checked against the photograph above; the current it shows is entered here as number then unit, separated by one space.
160 A
